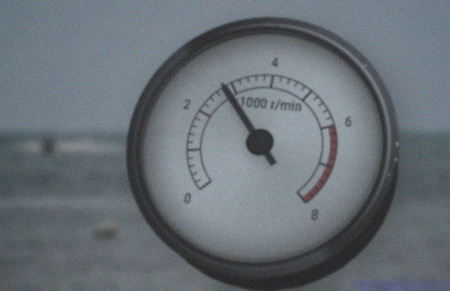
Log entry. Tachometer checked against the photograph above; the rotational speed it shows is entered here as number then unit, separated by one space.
2800 rpm
